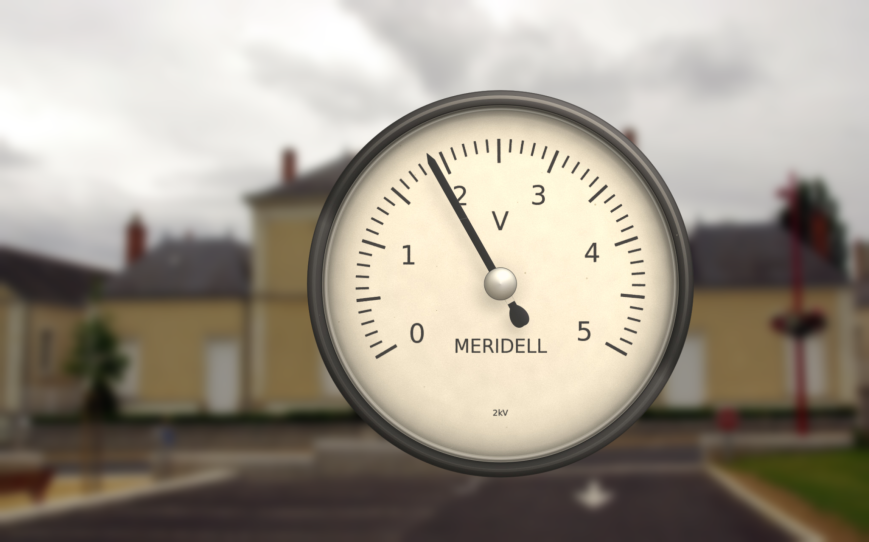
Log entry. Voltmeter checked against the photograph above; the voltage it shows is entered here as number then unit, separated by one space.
1.9 V
